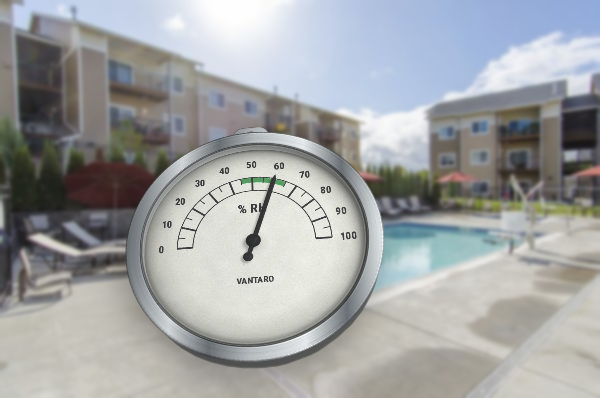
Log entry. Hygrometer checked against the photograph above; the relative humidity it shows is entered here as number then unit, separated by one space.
60 %
